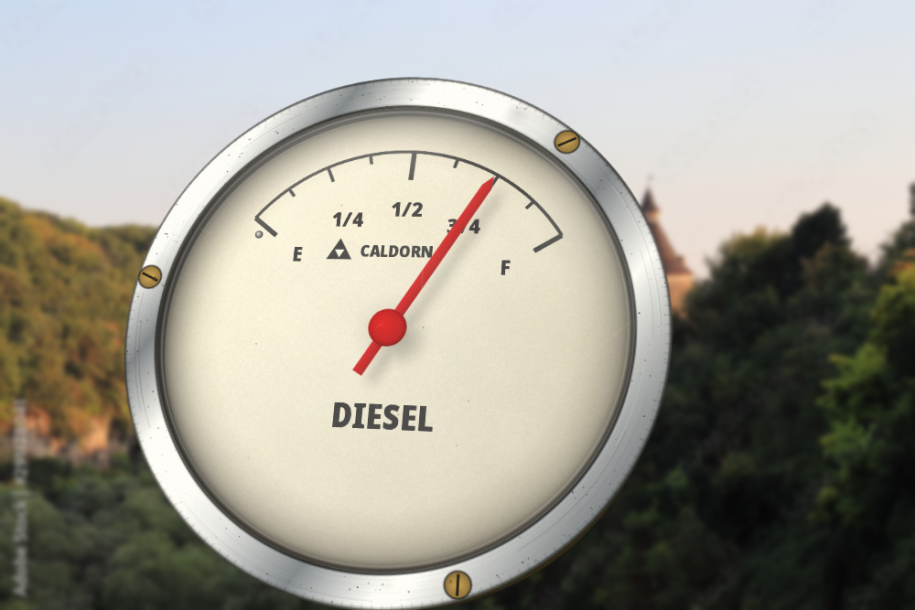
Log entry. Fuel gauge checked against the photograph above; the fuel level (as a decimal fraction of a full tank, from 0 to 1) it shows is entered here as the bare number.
0.75
